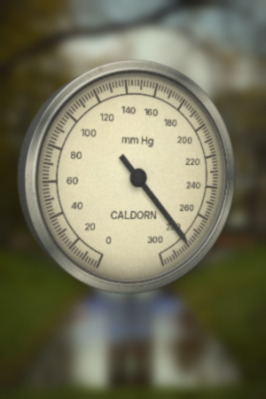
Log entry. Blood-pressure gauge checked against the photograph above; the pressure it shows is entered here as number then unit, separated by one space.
280 mmHg
